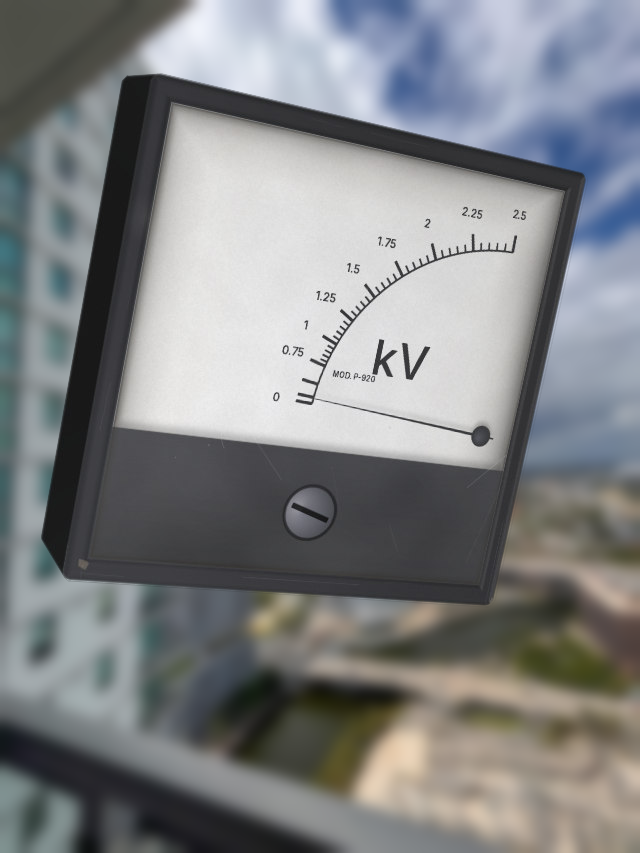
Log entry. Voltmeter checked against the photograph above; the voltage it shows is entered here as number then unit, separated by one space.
0.25 kV
